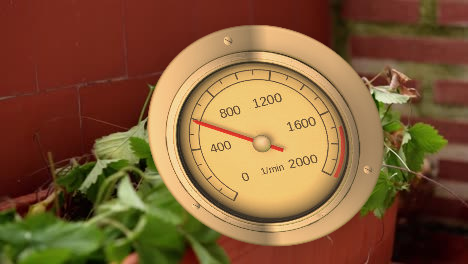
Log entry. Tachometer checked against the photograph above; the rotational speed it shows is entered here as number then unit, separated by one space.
600 rpm
